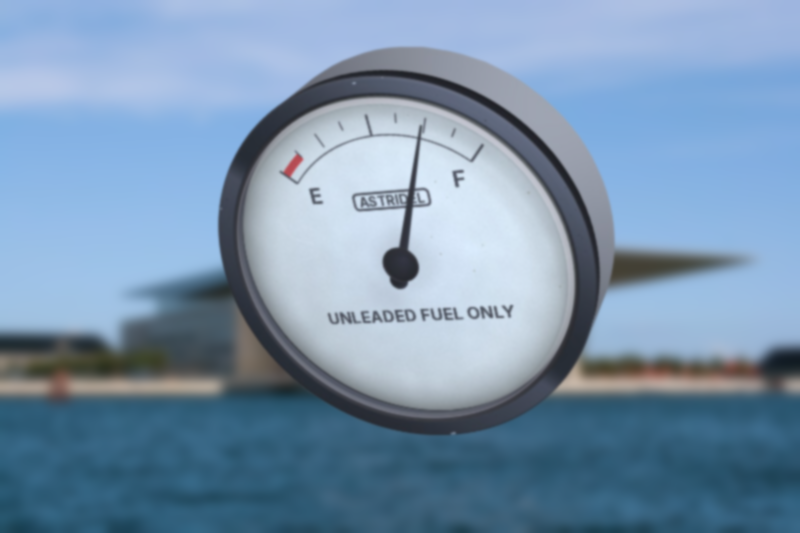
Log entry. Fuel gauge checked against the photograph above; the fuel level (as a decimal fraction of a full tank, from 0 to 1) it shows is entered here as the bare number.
0.75
